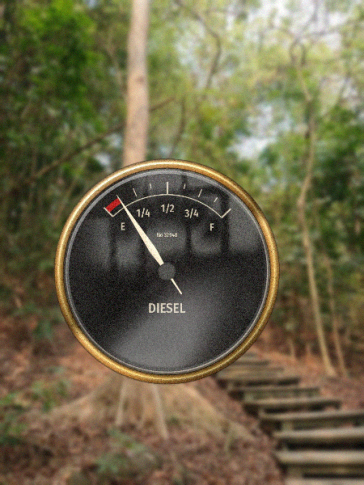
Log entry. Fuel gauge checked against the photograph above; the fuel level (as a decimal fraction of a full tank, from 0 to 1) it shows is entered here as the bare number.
0.125
